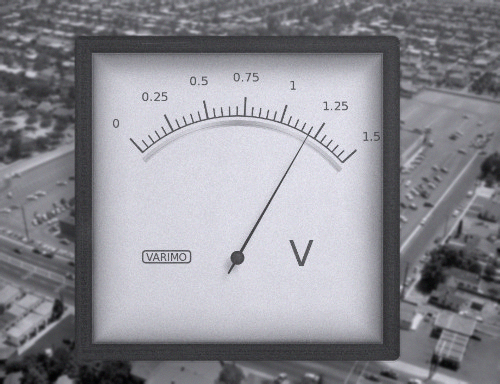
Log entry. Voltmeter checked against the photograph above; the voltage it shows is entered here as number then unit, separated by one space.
1.2 V
